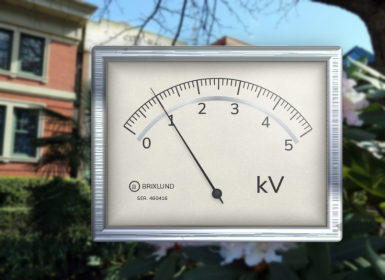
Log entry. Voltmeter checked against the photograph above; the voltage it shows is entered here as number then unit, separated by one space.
1 kV
